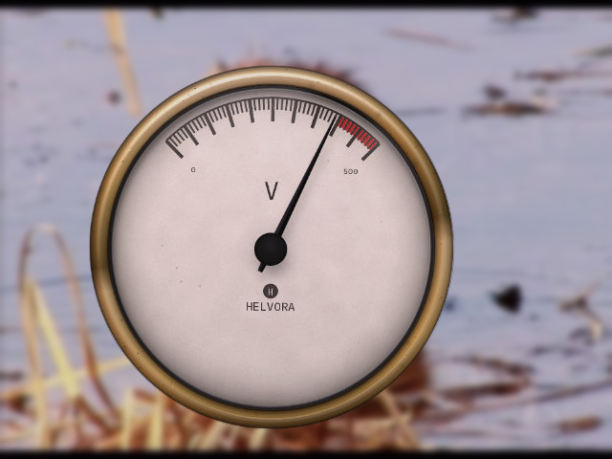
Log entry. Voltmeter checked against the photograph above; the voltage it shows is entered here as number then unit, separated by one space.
390 V
